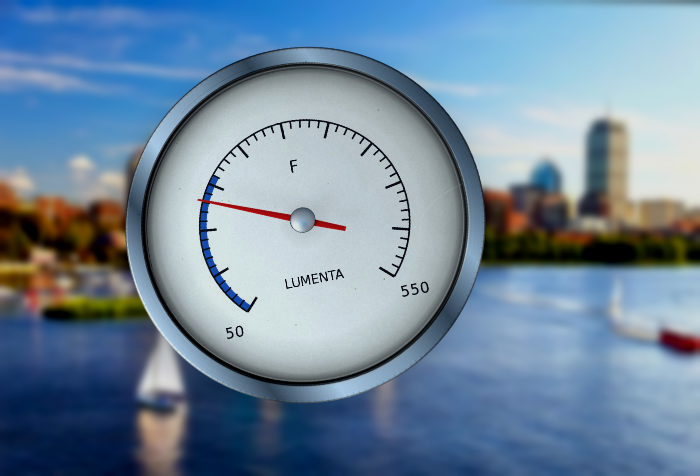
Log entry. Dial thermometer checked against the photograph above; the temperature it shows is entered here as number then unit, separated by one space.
180 °F
